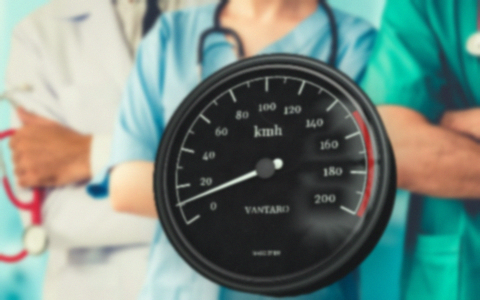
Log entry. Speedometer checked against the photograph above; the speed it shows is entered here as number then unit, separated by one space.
10 km/h
